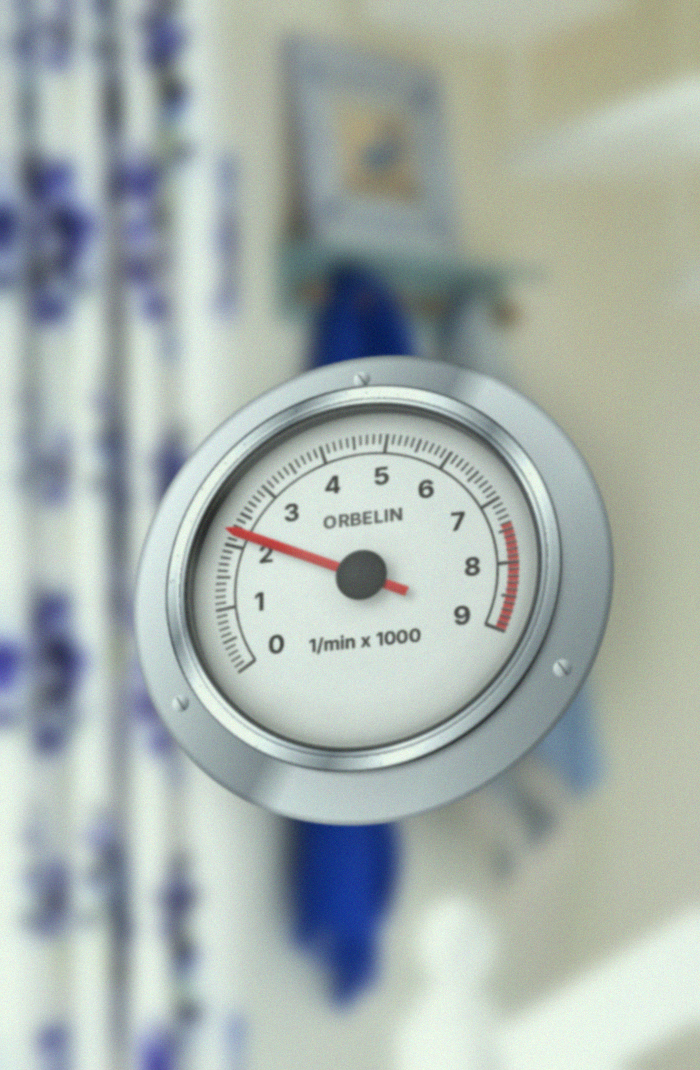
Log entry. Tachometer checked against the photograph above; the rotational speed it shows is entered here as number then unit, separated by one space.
2200 rpm
